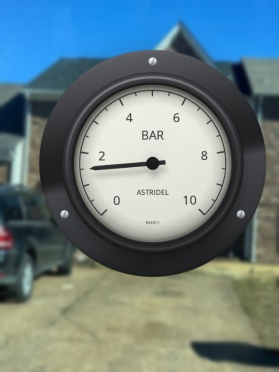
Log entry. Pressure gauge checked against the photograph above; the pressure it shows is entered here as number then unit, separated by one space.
1.5 bar
